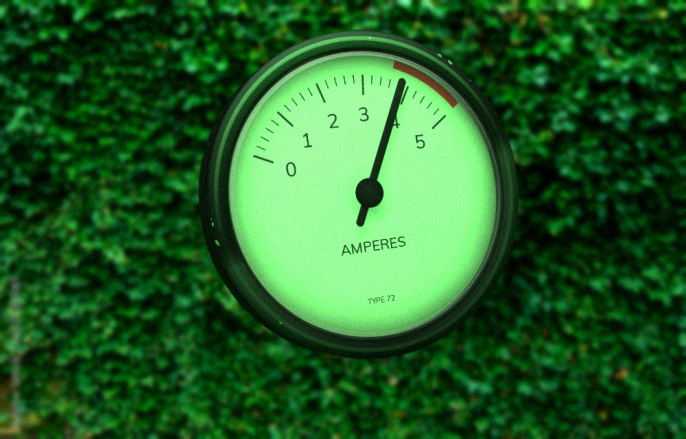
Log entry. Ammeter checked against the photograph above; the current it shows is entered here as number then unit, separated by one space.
3.8 A
